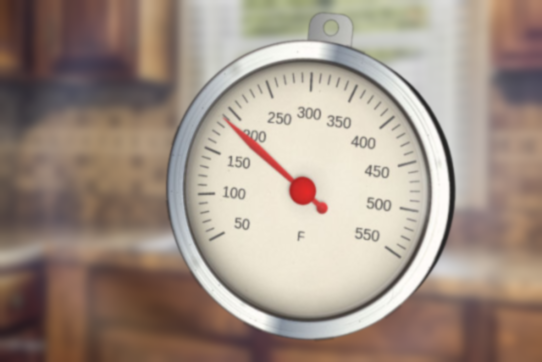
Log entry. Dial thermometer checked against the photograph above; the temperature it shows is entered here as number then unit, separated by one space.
190 °F
